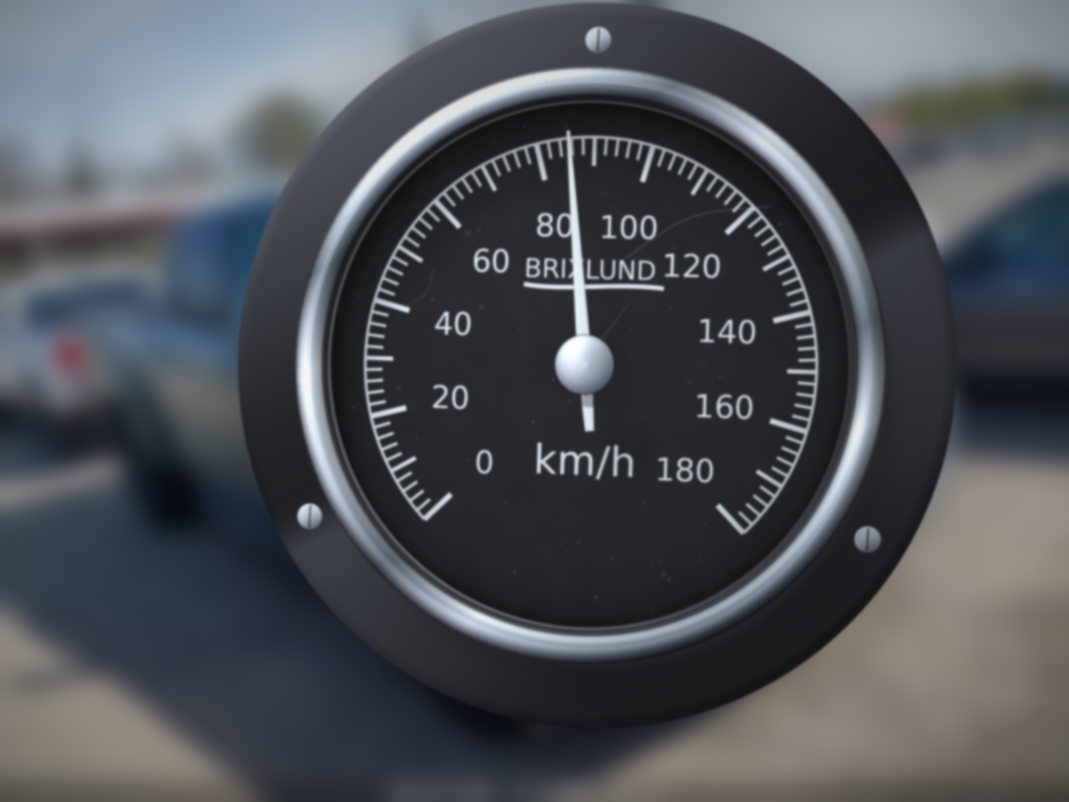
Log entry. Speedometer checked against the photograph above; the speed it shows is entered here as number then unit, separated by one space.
86 km/h
